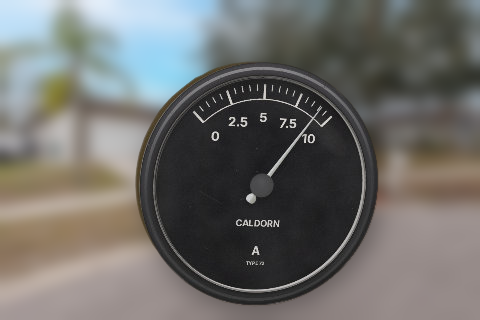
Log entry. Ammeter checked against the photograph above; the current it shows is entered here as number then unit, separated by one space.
9 A
